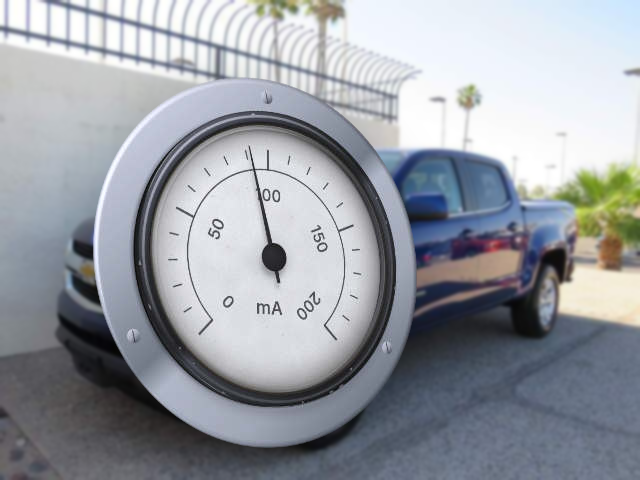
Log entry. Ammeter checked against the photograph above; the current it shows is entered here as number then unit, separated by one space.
90 mA
